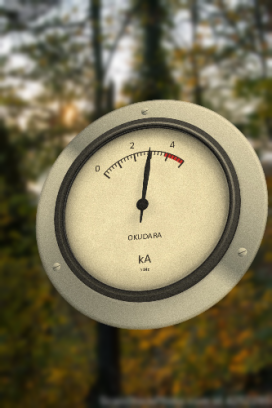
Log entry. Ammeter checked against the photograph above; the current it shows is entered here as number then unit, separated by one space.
3 kA
